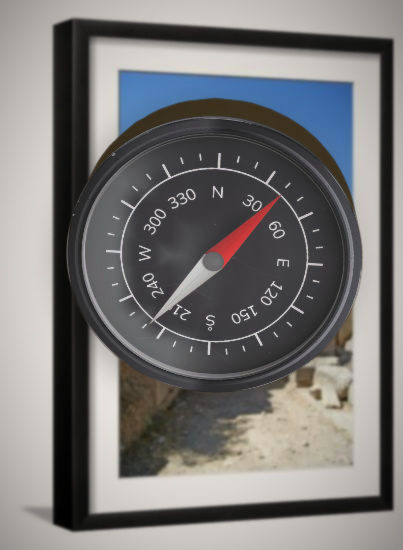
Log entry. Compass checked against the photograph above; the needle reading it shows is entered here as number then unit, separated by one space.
40 °
